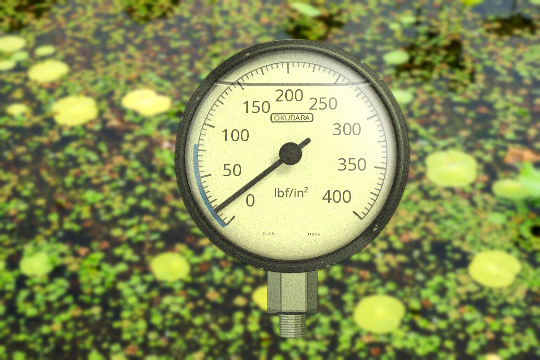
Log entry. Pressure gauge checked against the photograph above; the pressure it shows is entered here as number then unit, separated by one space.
15 psi
